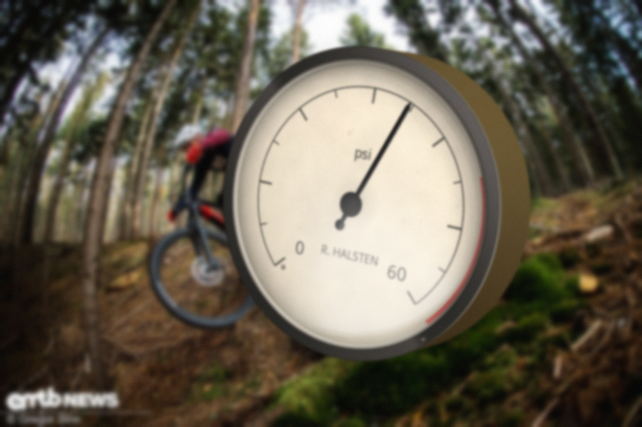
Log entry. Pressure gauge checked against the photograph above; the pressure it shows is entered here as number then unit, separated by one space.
35 psi
